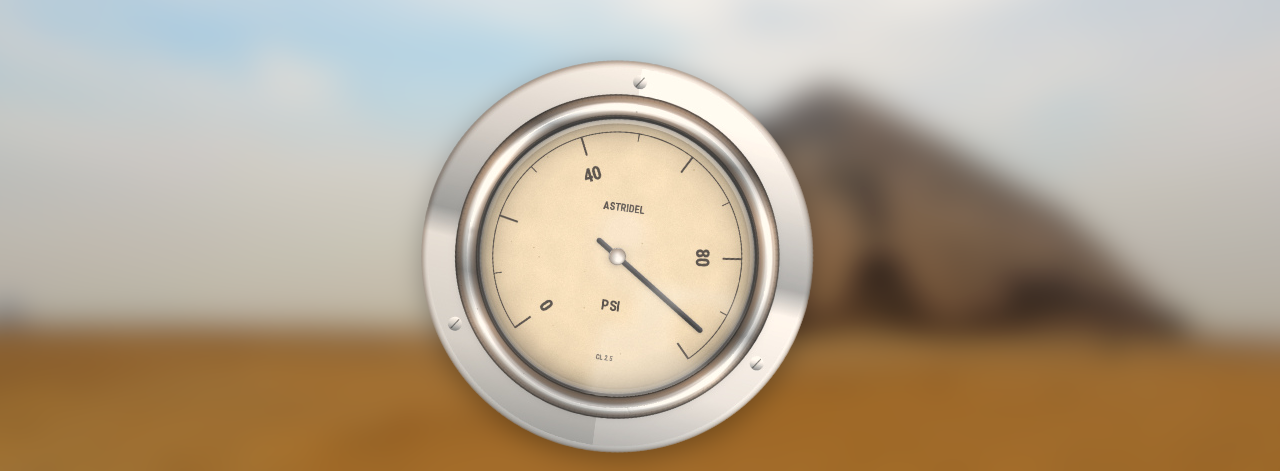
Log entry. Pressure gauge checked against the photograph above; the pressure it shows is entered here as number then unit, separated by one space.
95 psi
